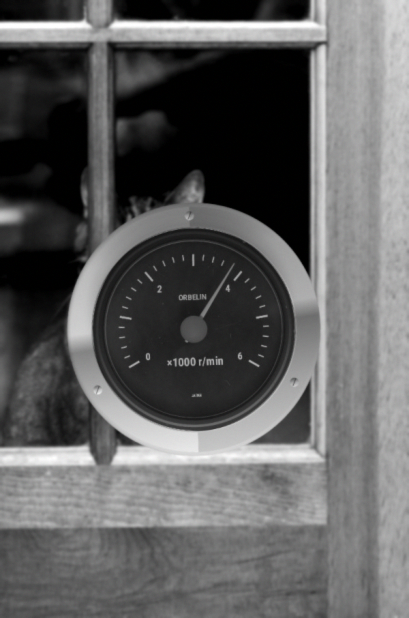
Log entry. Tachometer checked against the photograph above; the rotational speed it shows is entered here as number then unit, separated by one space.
3800 rpm
